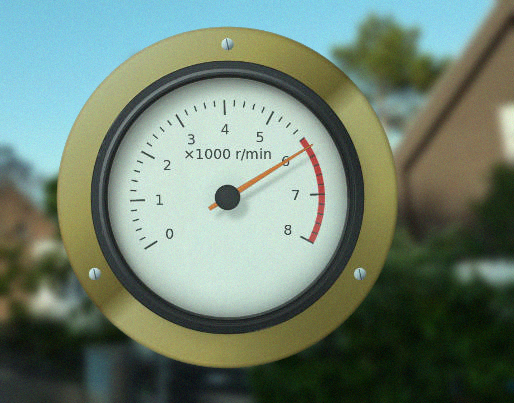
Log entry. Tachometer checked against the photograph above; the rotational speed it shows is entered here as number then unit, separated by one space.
6000 rpm
